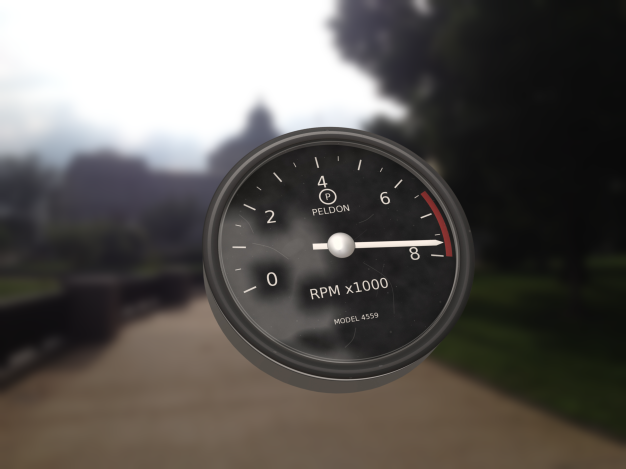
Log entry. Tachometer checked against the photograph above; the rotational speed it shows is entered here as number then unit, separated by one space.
7750 rpm
